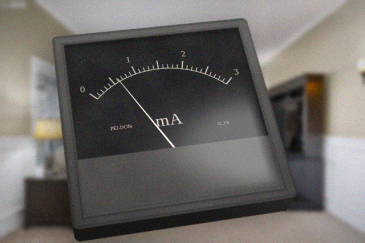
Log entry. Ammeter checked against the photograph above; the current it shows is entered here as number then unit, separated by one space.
0.6 mA
